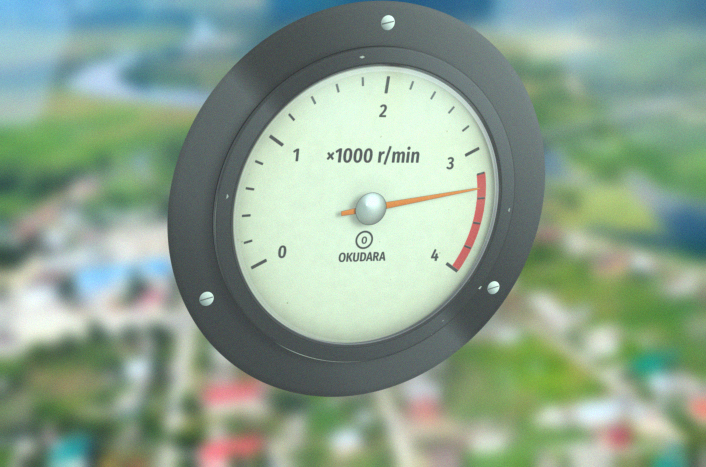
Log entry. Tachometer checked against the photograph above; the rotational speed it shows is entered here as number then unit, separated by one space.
3300 rpm
